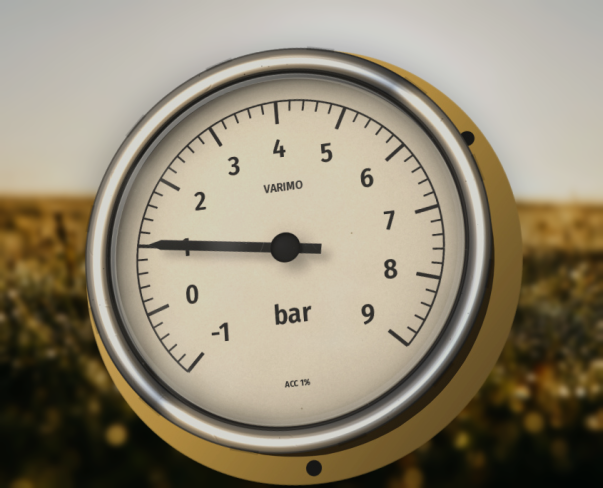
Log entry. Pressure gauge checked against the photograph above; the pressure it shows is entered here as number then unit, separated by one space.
1 bar
